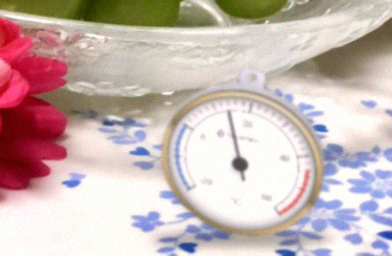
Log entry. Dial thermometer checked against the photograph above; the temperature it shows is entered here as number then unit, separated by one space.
14 °C
